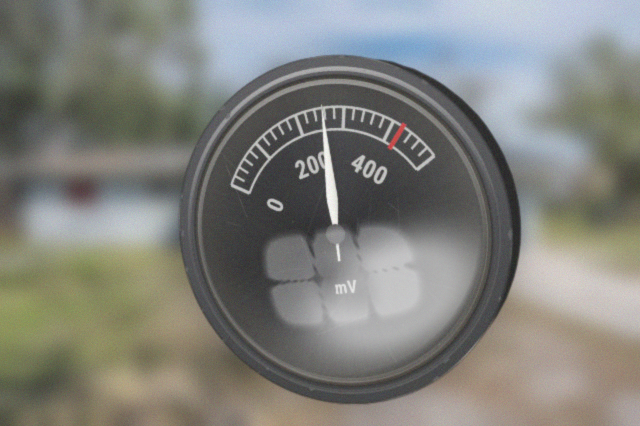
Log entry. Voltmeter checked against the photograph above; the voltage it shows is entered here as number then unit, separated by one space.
260 mV
